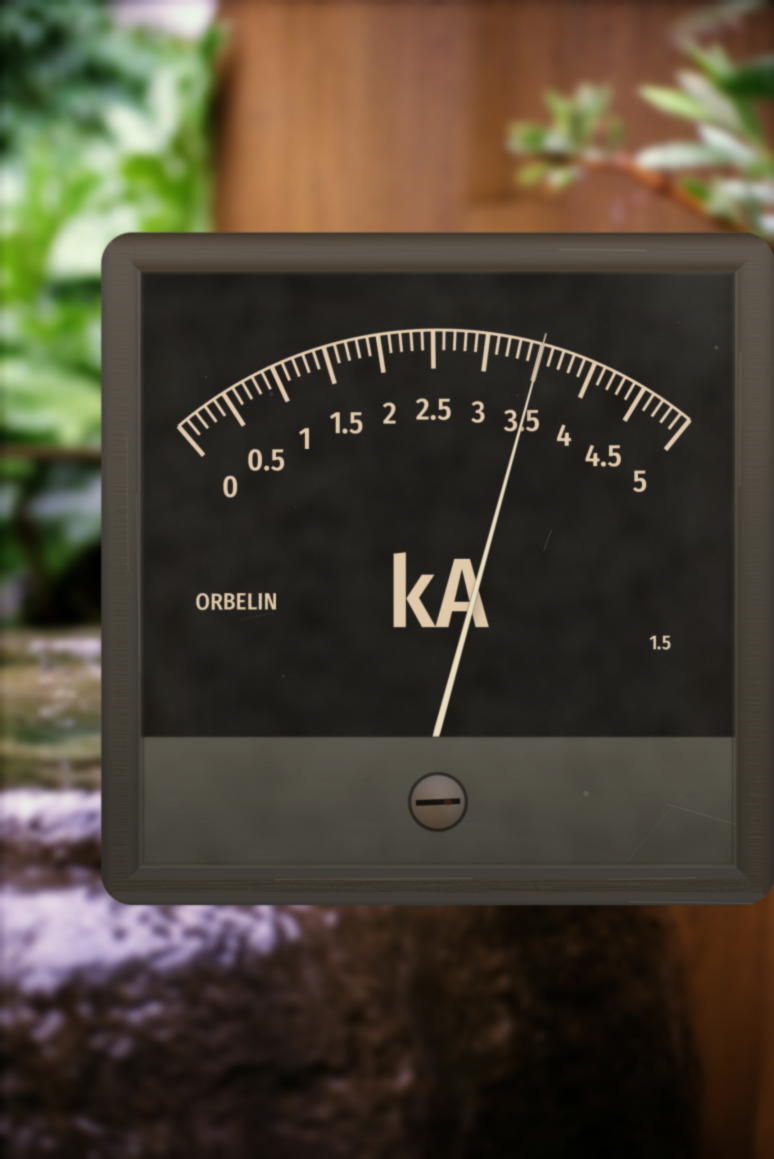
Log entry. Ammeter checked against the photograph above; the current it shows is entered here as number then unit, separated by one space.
3.5 kA
